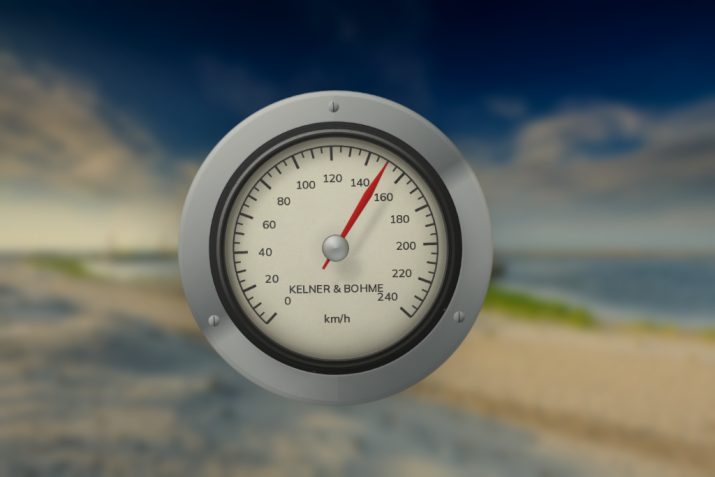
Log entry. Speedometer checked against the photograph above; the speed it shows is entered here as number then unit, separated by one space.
150 km/h
